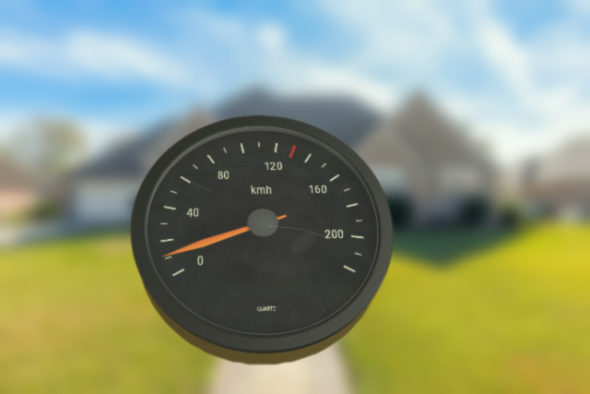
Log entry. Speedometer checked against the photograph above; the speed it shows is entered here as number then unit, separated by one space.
10 km/h
